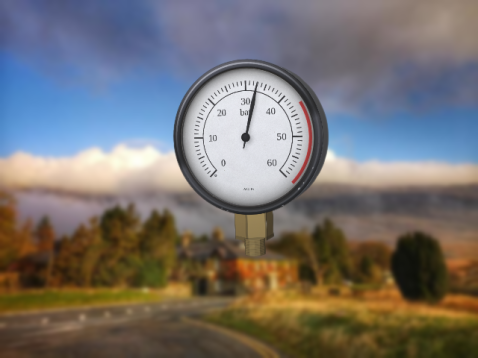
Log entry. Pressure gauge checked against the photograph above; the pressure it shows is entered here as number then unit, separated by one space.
33 bar
